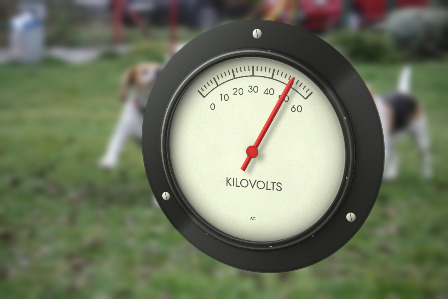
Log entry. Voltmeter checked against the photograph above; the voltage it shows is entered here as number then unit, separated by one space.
50 kV
